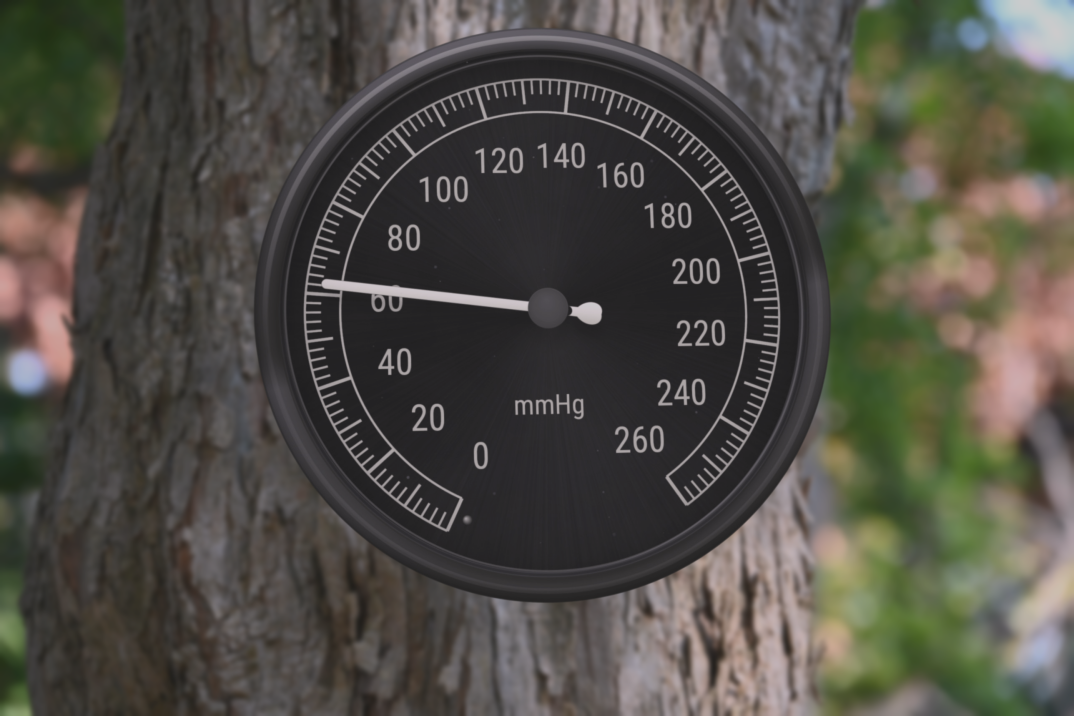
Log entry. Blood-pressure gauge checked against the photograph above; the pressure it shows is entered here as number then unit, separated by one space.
62 mmHg
